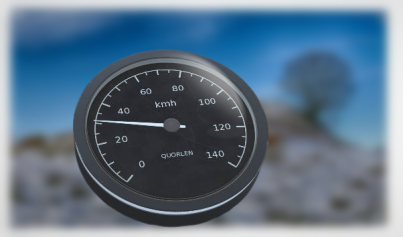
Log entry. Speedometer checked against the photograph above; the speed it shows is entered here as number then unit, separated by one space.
30 km/h
